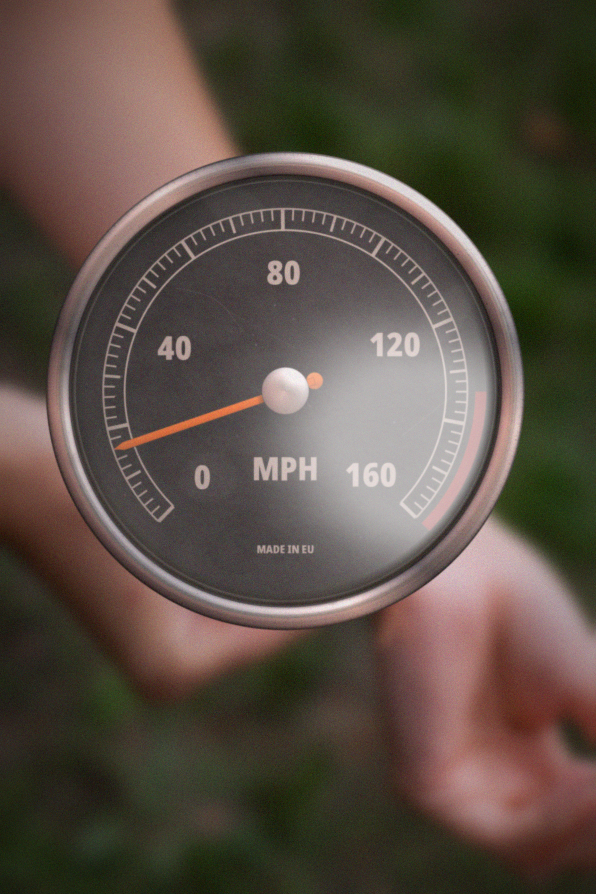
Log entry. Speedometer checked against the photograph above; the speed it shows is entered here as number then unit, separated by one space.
16 mph
